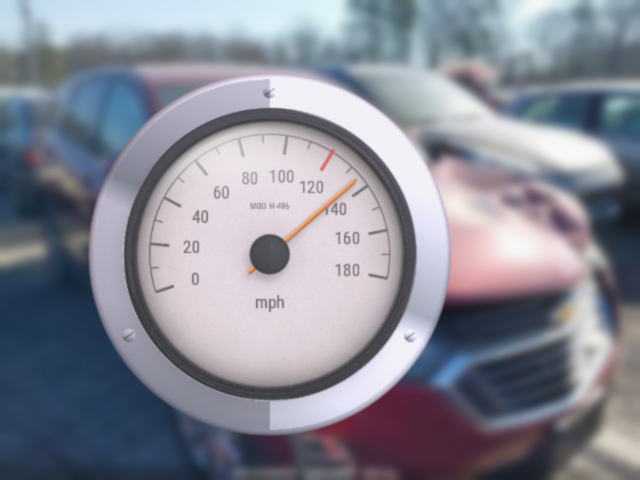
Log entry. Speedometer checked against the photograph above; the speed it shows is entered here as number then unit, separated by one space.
135 mph
